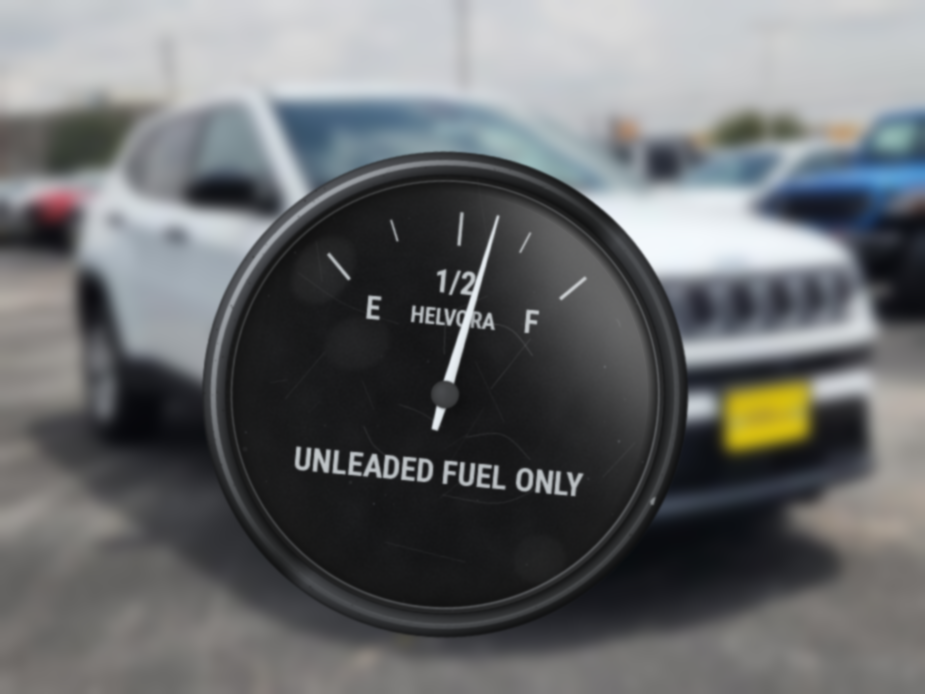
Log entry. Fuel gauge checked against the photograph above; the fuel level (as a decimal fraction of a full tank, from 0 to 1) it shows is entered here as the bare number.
0.625
